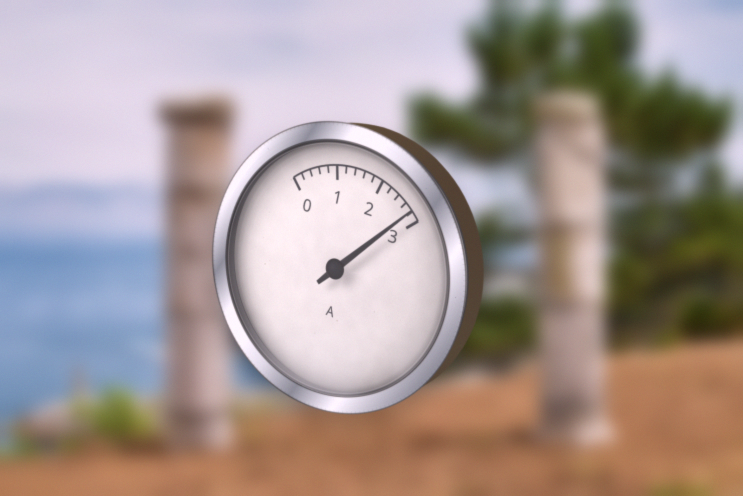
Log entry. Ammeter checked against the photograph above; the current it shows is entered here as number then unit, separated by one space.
2.8 A
